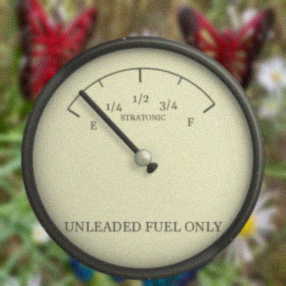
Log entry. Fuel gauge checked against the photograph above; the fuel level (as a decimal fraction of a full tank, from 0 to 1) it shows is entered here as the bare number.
0.125
